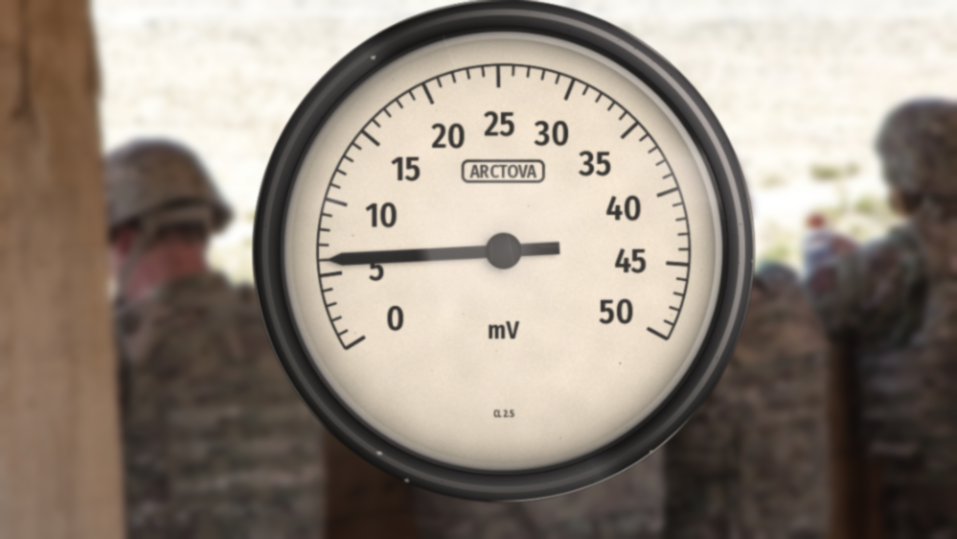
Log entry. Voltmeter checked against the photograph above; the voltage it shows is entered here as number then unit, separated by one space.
6 mV
